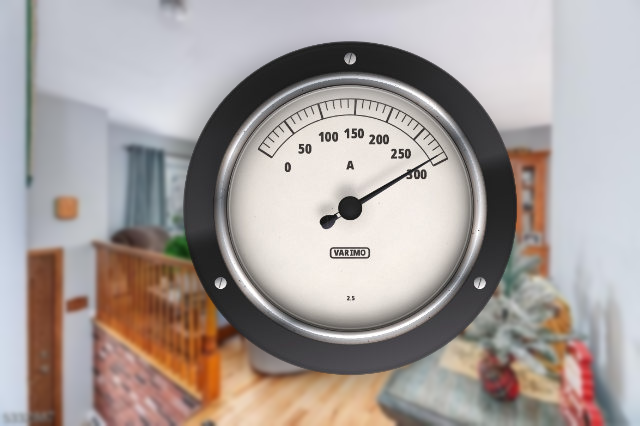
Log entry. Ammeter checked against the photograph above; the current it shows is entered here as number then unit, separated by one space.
290 A
